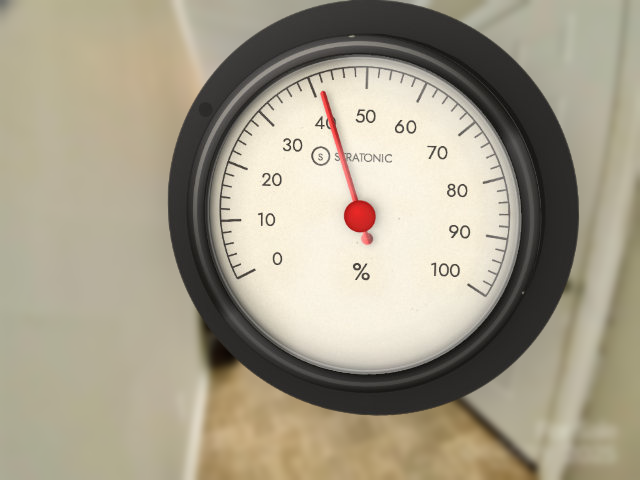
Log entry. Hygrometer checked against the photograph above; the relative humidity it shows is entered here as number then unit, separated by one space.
42 %
